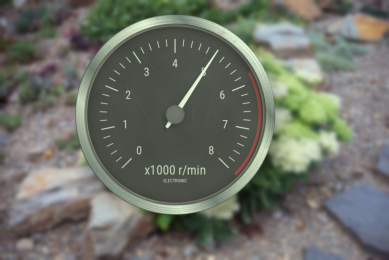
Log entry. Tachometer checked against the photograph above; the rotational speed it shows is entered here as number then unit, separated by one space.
5000 rpm
